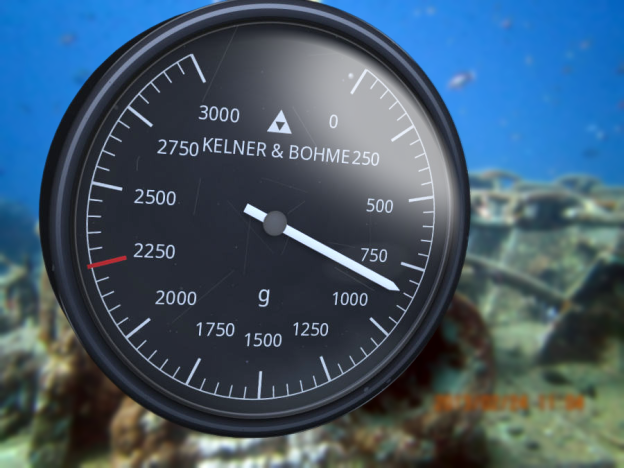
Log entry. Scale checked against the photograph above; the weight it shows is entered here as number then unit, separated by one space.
850 g
